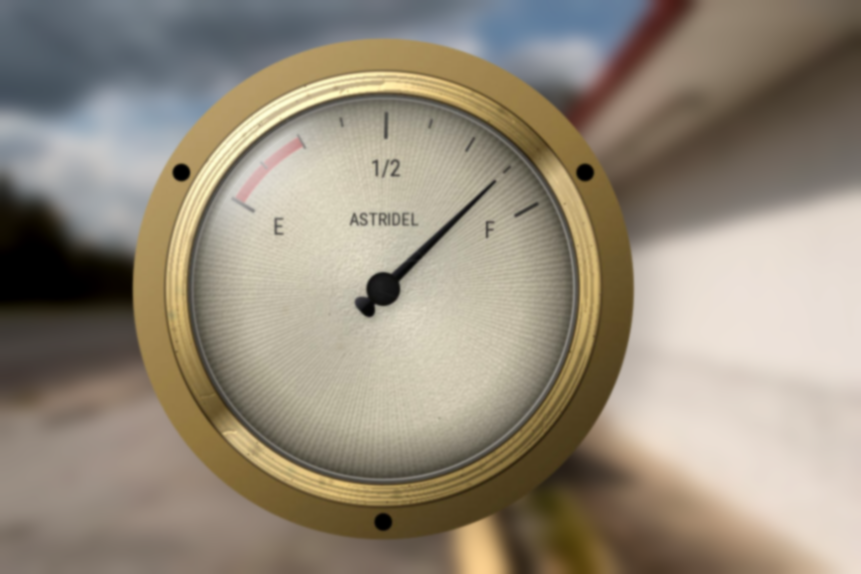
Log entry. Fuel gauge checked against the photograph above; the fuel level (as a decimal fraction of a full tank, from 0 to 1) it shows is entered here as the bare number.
0.875
